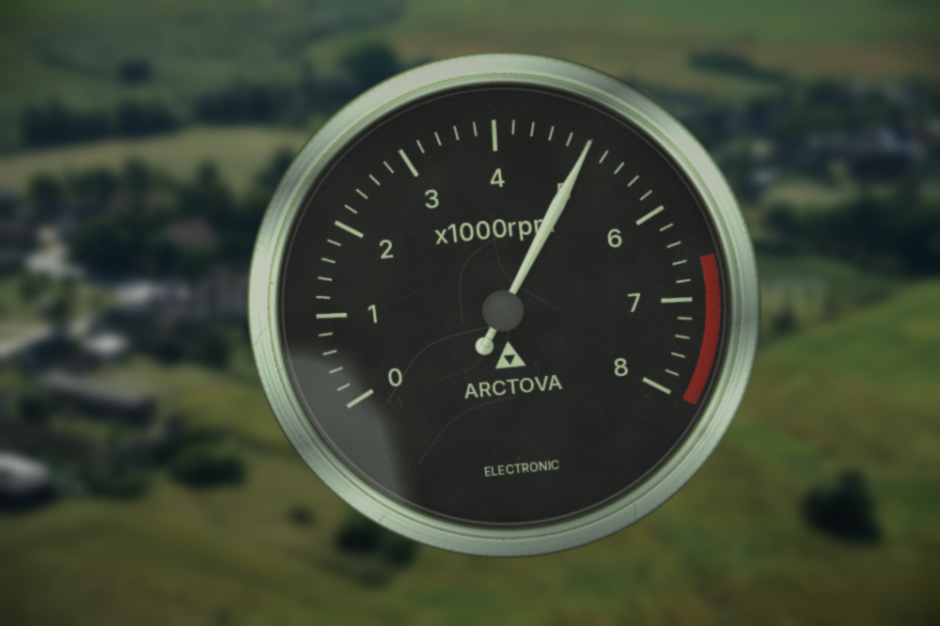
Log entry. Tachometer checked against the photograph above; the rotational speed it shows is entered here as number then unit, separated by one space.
5000 rpm
